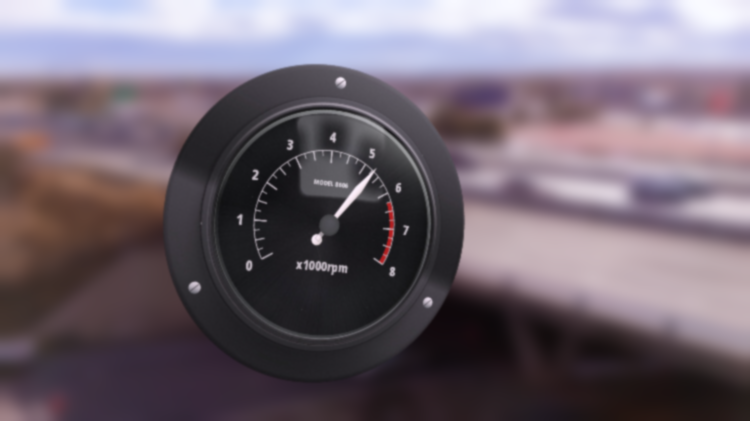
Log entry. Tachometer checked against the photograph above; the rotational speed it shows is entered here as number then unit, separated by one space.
5250 rpm
